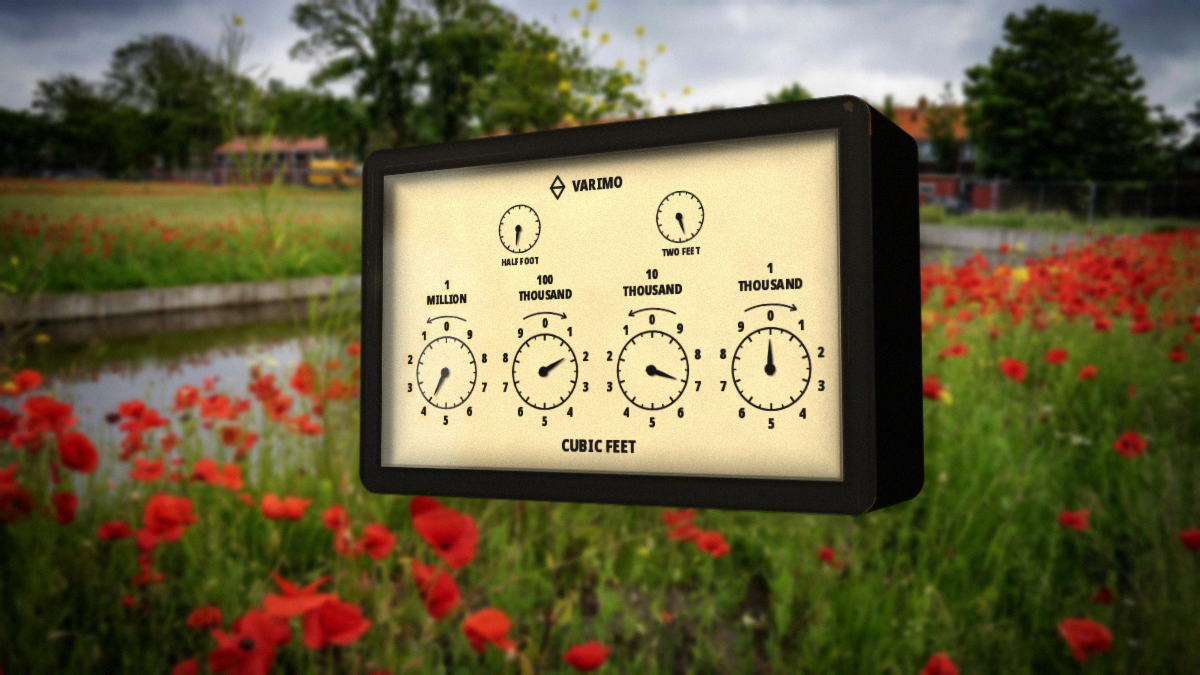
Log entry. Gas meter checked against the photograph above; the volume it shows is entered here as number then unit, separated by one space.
417000 ft³
